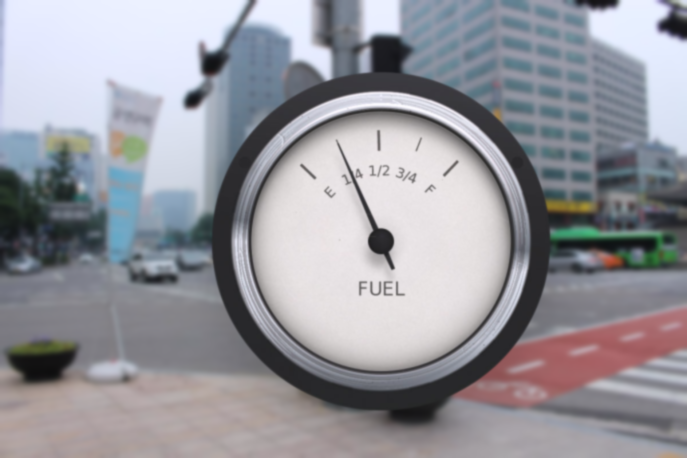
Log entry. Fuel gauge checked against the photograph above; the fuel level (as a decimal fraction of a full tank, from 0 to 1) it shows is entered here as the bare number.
0.25
